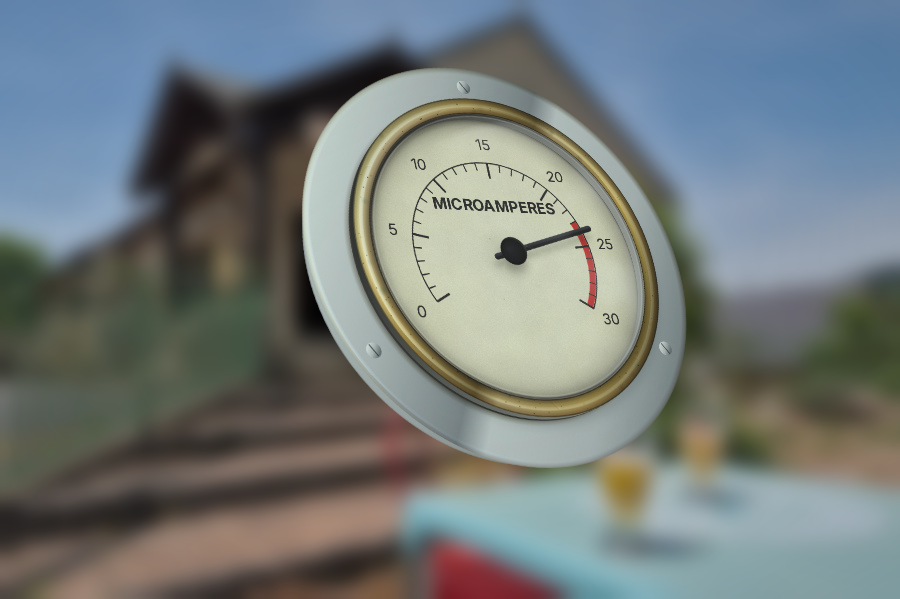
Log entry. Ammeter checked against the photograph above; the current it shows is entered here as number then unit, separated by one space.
24 µA
